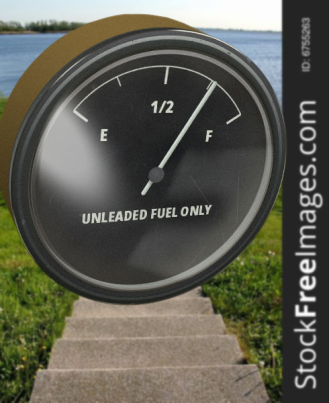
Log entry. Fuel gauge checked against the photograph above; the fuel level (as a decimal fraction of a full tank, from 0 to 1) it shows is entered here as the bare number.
0.75
